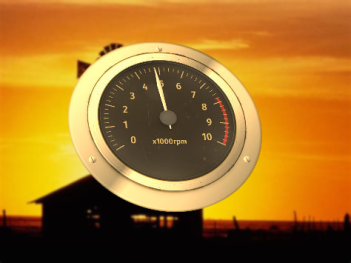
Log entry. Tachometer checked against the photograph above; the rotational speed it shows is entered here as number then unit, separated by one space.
4800 rpm
